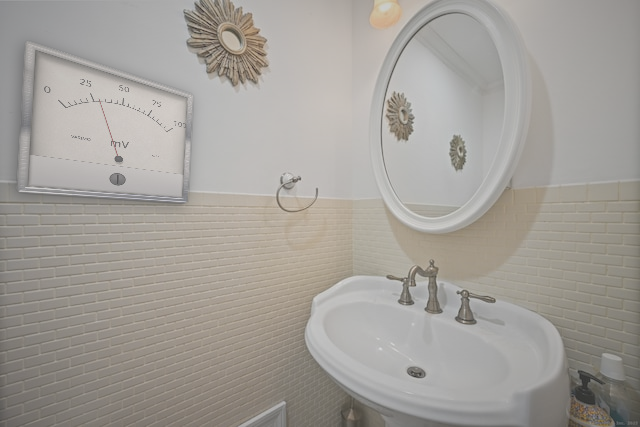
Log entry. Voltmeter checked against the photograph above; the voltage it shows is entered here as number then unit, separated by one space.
30 mV
